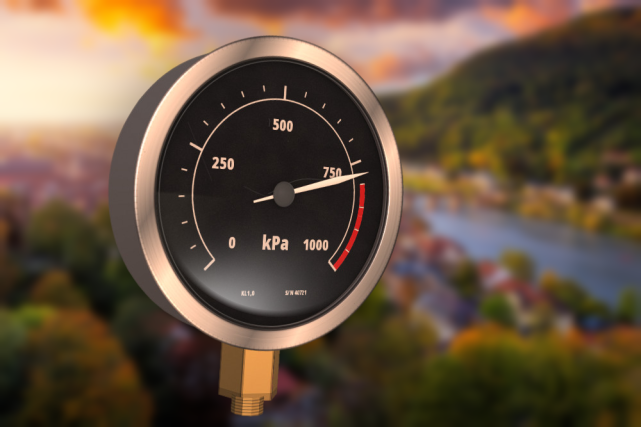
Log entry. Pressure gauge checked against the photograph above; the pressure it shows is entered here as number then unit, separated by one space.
775 kPa
